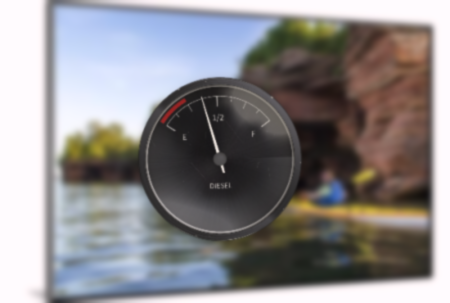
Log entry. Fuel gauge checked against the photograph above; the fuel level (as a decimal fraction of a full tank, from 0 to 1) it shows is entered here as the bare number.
0.375
